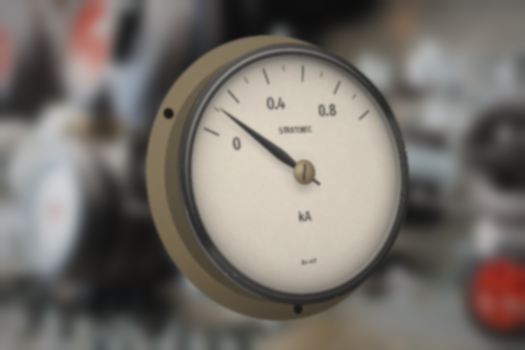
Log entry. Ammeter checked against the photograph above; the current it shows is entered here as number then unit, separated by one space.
0.1 kA
